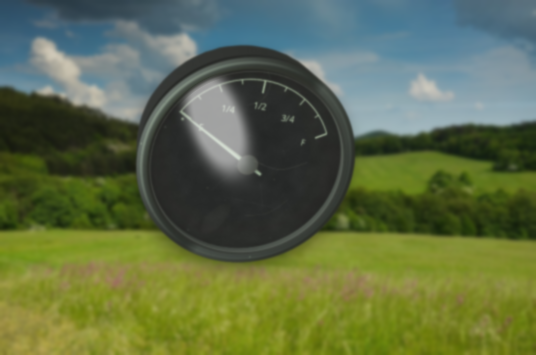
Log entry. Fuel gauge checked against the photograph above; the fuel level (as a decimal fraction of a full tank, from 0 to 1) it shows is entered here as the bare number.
0
